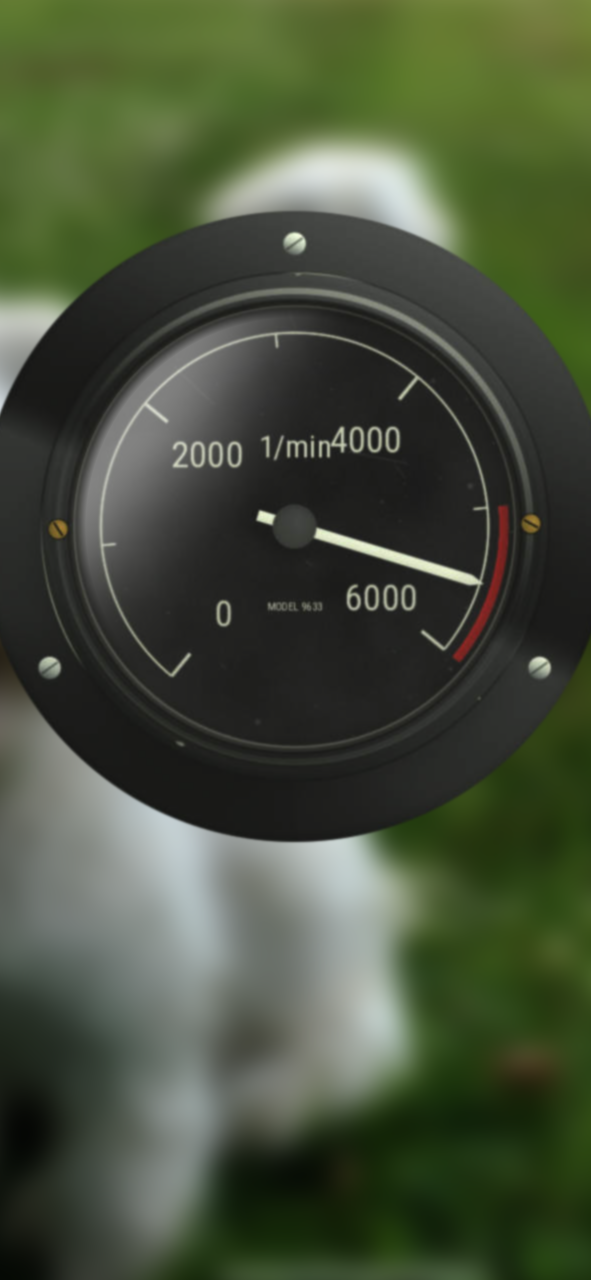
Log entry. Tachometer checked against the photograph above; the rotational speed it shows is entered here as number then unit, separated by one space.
5500 rpm
